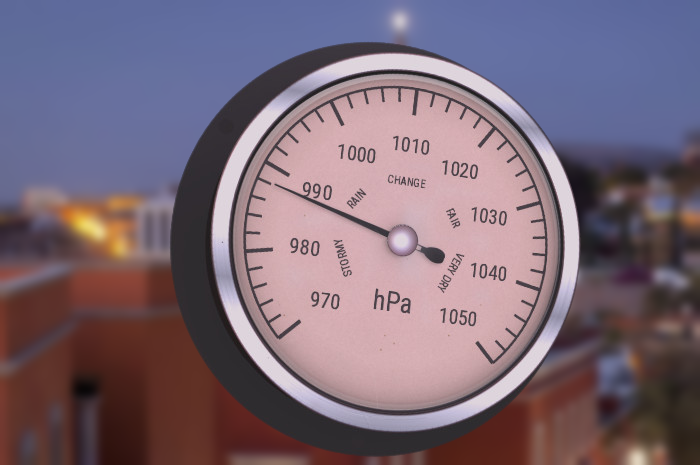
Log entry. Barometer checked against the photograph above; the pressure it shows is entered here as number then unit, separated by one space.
988 hPa
